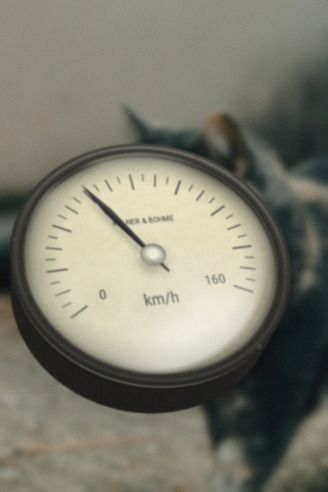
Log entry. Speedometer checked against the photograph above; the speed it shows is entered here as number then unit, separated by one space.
60 km/h
